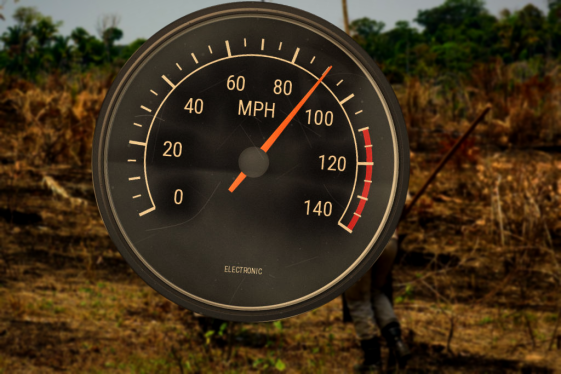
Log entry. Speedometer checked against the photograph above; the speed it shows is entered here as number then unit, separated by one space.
90 mph
